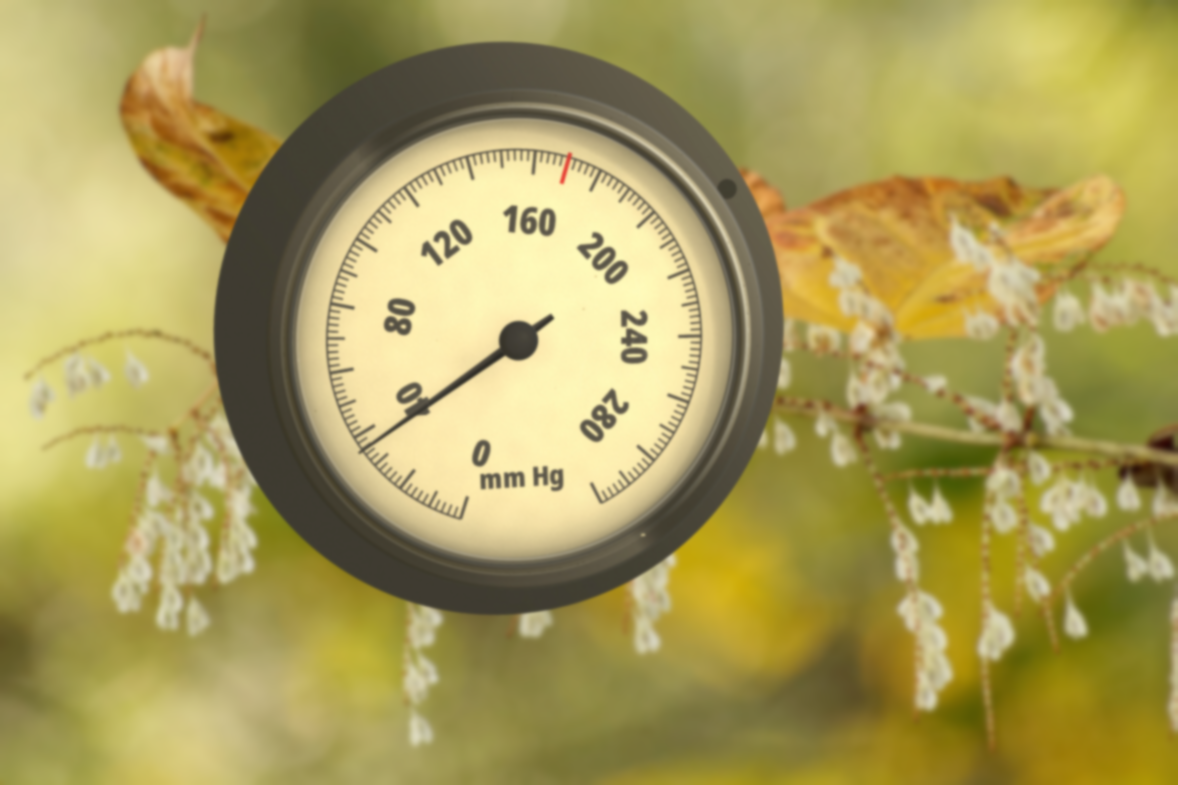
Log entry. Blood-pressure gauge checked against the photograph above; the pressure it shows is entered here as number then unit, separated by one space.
36 mmHg
